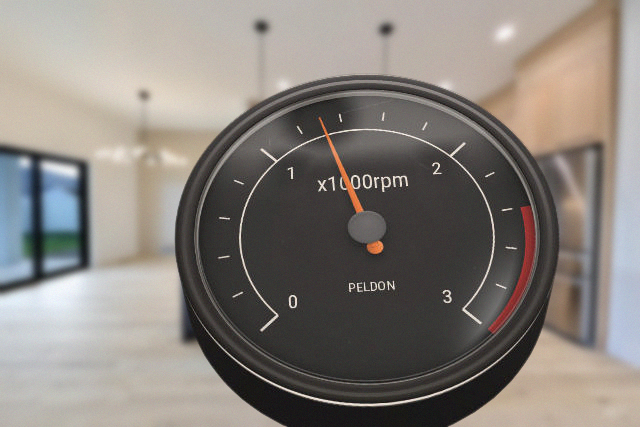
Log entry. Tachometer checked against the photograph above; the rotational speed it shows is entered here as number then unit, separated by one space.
1300 rpm
